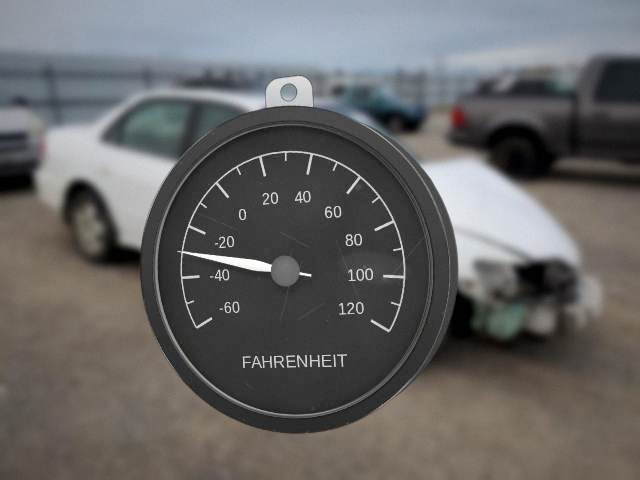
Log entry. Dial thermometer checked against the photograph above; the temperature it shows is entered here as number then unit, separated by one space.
-30 °F
